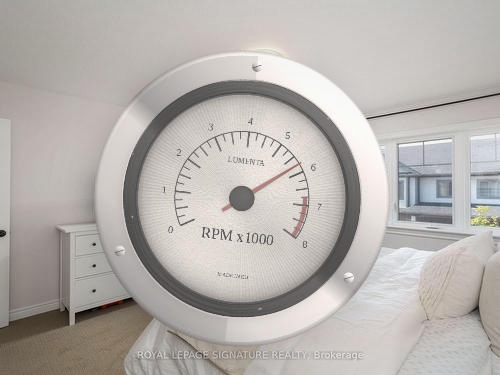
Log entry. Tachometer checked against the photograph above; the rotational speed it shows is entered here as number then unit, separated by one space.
5750 rpm
